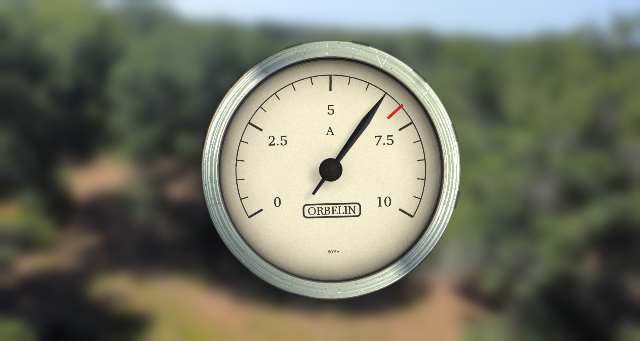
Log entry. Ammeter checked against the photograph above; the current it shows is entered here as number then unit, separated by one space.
6.5 A
